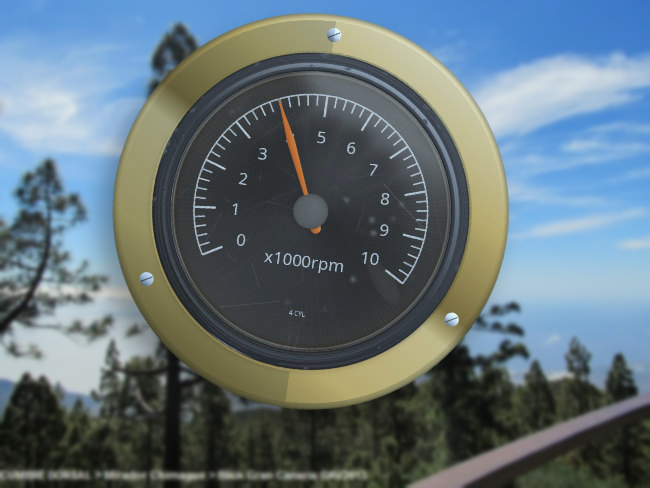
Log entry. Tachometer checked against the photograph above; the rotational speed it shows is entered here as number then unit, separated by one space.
4000 rpm
